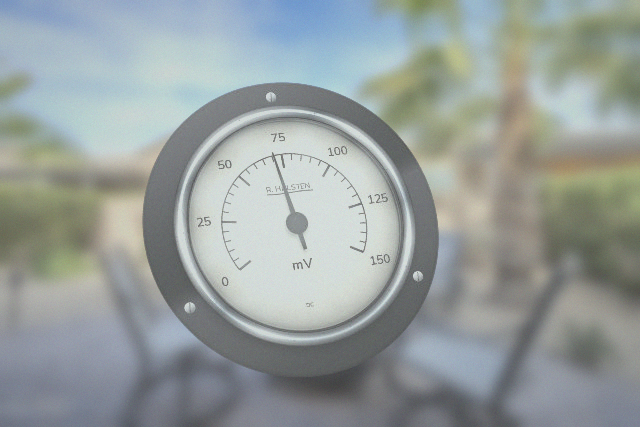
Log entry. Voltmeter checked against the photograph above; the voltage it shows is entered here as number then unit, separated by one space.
70 mV
